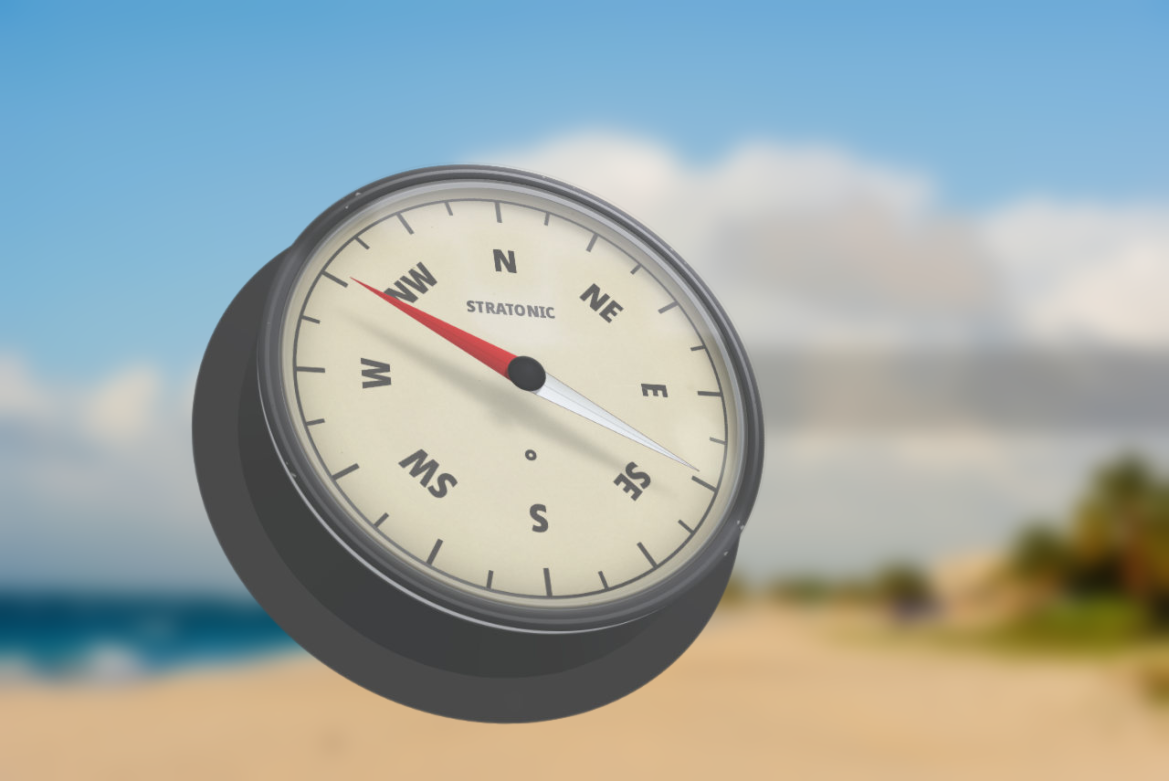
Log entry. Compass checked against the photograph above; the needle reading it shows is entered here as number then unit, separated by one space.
300 °
